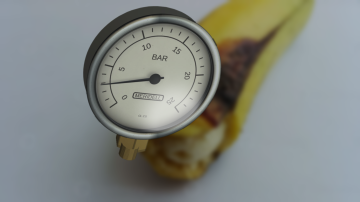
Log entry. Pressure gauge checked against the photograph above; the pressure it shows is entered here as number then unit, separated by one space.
3 bar
